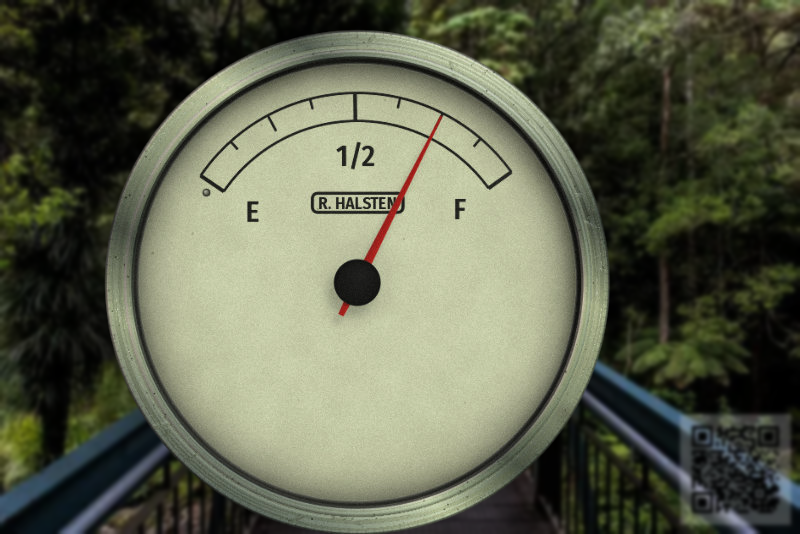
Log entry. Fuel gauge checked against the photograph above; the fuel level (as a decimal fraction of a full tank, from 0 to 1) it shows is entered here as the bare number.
0.75
